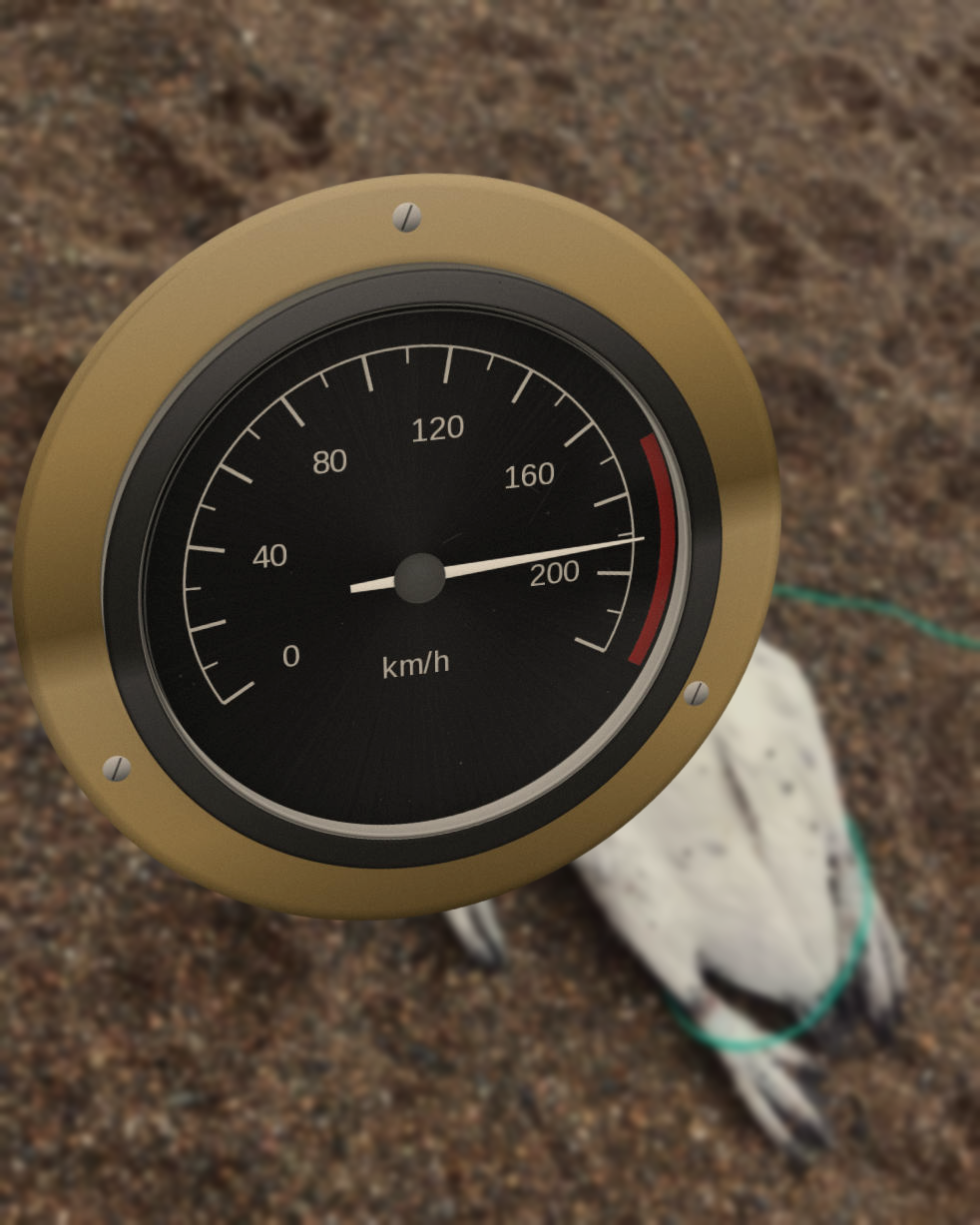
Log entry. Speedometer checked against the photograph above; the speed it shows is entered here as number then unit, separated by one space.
190 km/h
